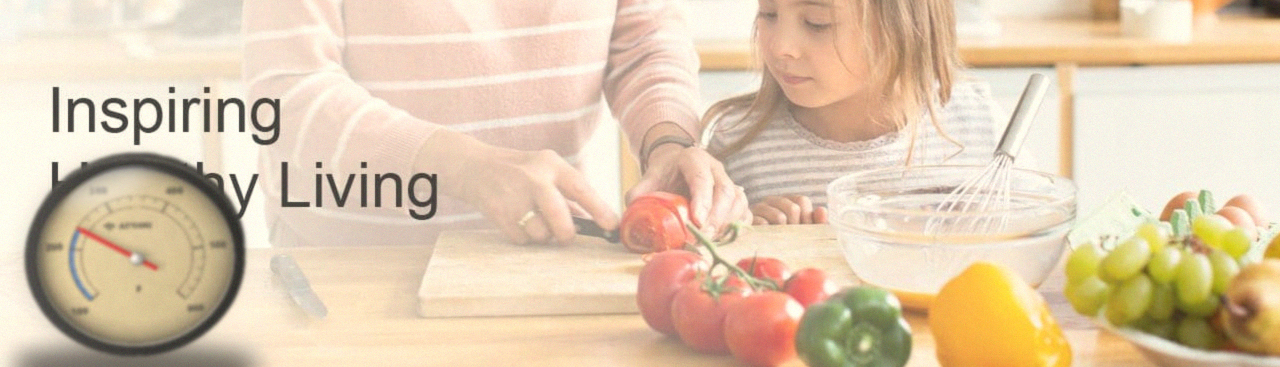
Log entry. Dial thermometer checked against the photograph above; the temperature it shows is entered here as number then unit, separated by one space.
240 °F
